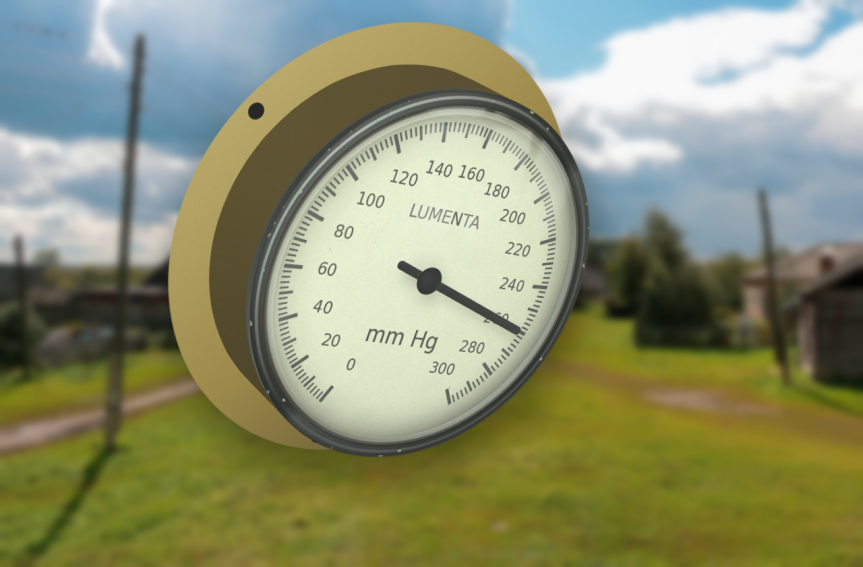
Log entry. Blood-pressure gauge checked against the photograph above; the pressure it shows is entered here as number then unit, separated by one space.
260 mmHg
